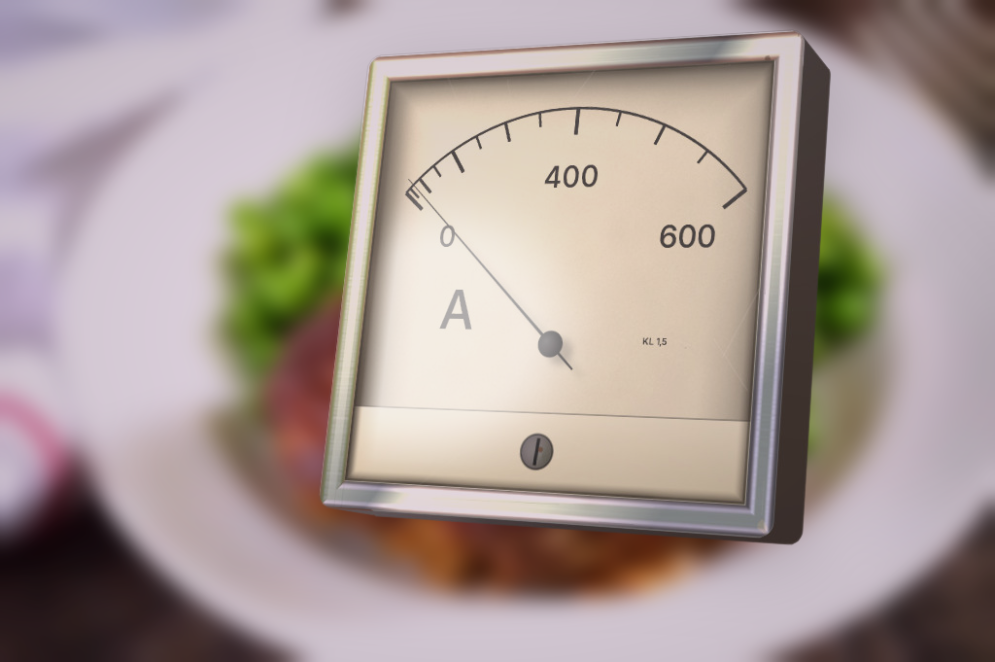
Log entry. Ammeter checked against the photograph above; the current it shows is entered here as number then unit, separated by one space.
75 A
